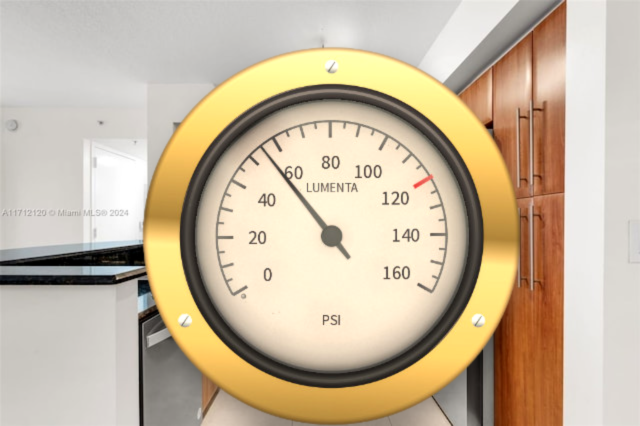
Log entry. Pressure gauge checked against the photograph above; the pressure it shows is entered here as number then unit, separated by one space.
55 psi
